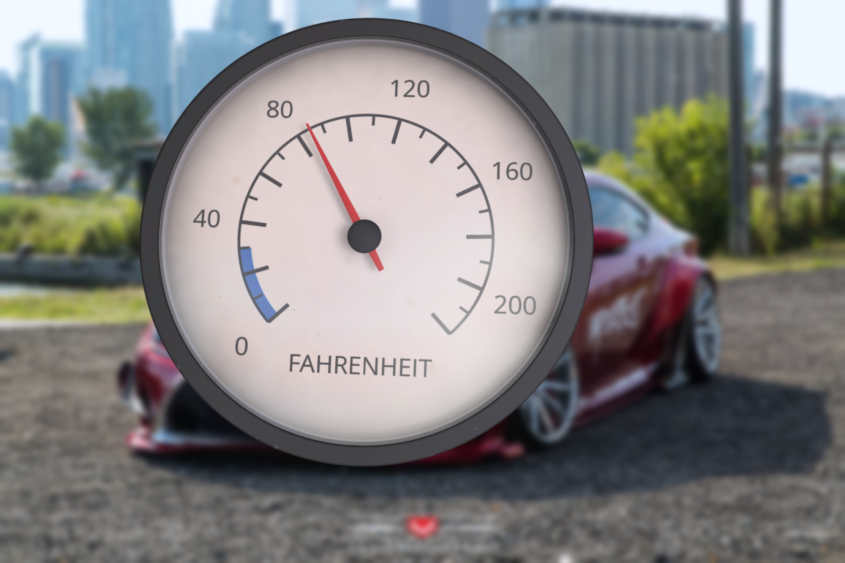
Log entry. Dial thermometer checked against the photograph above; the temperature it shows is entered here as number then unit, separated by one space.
85 °F
